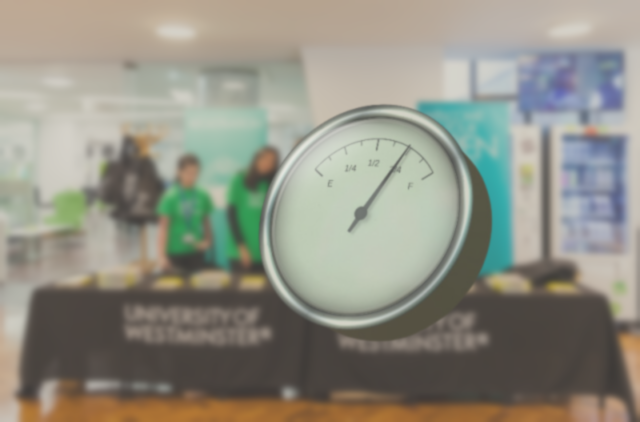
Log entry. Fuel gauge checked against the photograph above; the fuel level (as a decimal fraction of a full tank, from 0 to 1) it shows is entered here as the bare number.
0.75
